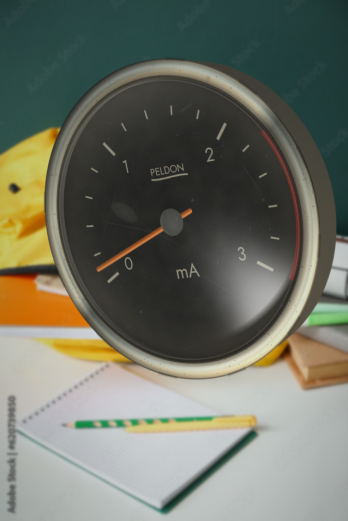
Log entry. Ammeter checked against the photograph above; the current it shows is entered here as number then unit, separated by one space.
0.1 mA
